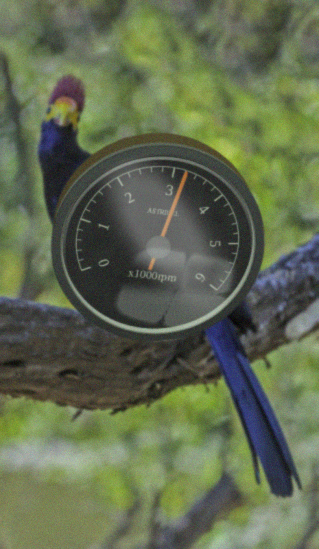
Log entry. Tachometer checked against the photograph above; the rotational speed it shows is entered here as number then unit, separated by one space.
3200 rpm
